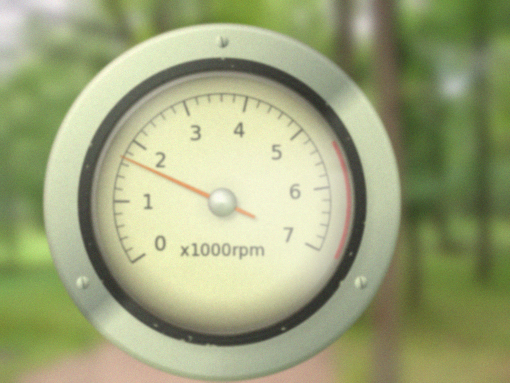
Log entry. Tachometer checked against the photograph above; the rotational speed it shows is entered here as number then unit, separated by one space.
1700 rpm
